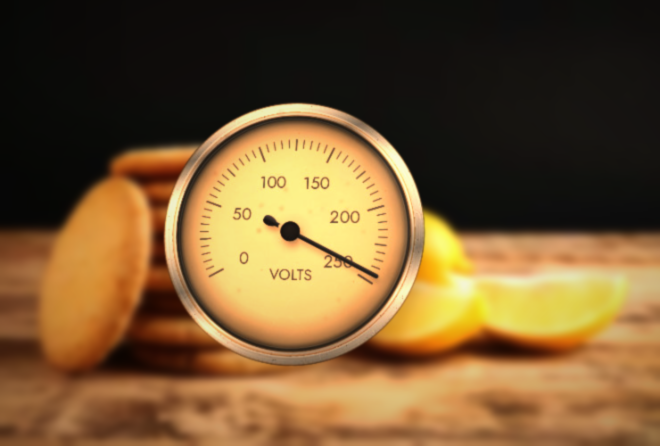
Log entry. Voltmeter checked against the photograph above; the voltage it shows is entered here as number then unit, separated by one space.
245 V
